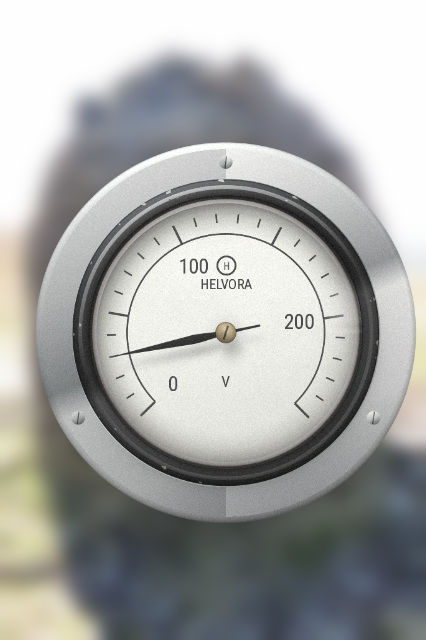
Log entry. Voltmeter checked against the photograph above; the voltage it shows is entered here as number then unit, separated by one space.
30 V
